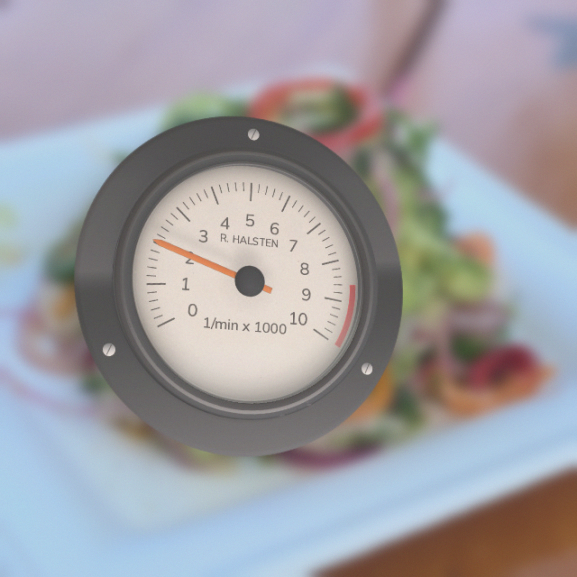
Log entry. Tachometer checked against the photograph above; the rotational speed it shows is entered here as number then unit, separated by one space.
2000 rpm
